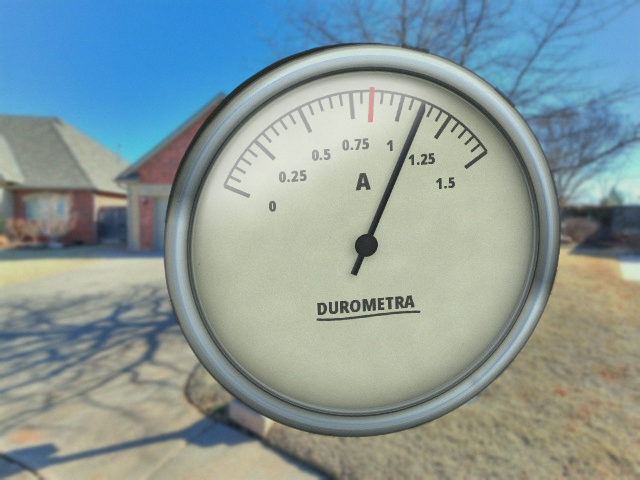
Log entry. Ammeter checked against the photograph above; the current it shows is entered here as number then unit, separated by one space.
1.1 A
